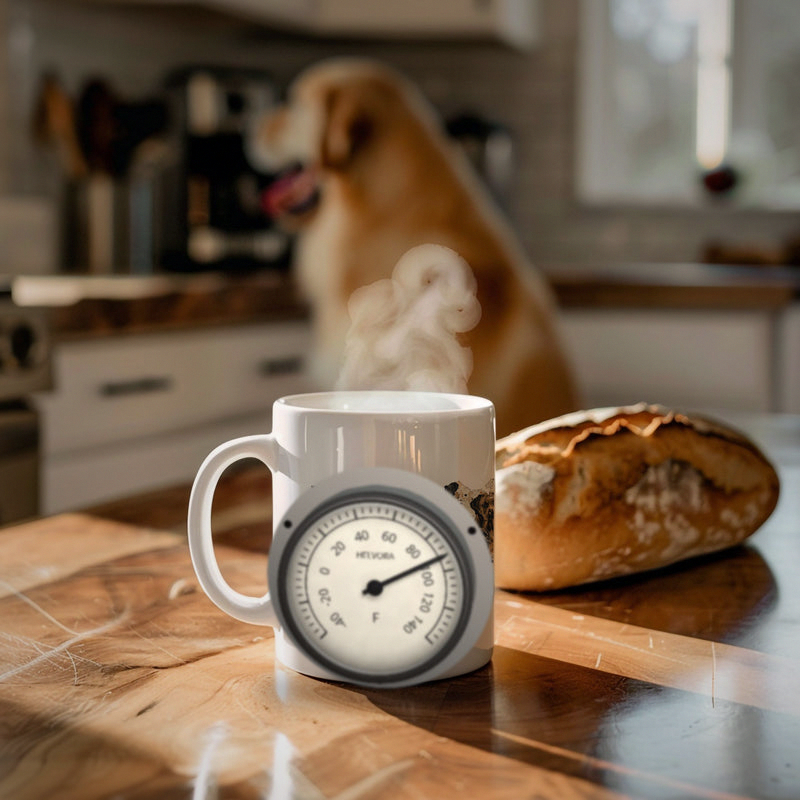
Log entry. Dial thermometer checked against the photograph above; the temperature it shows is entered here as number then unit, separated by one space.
92 °F
